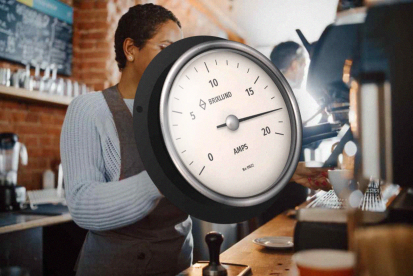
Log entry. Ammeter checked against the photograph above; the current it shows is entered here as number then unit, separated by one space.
18 A
